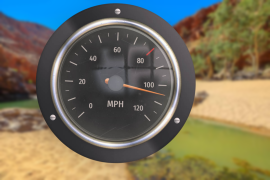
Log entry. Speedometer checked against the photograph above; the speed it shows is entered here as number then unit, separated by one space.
105 mph
